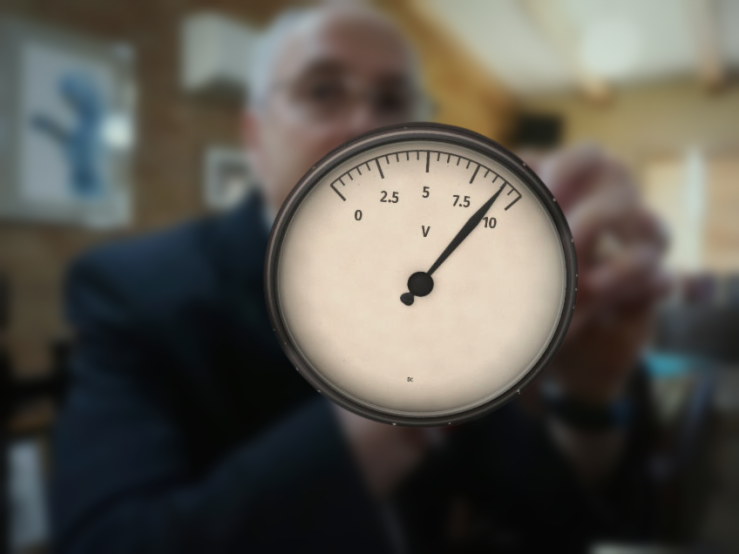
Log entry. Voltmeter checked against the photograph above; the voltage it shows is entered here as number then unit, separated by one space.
9 V
